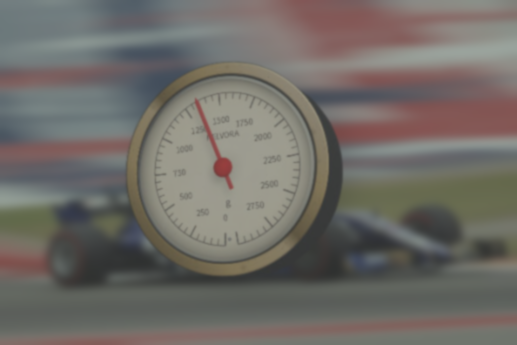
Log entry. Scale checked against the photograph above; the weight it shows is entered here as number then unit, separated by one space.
1350 g
